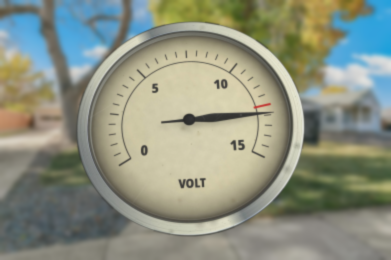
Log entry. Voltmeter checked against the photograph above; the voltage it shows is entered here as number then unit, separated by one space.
13 V
